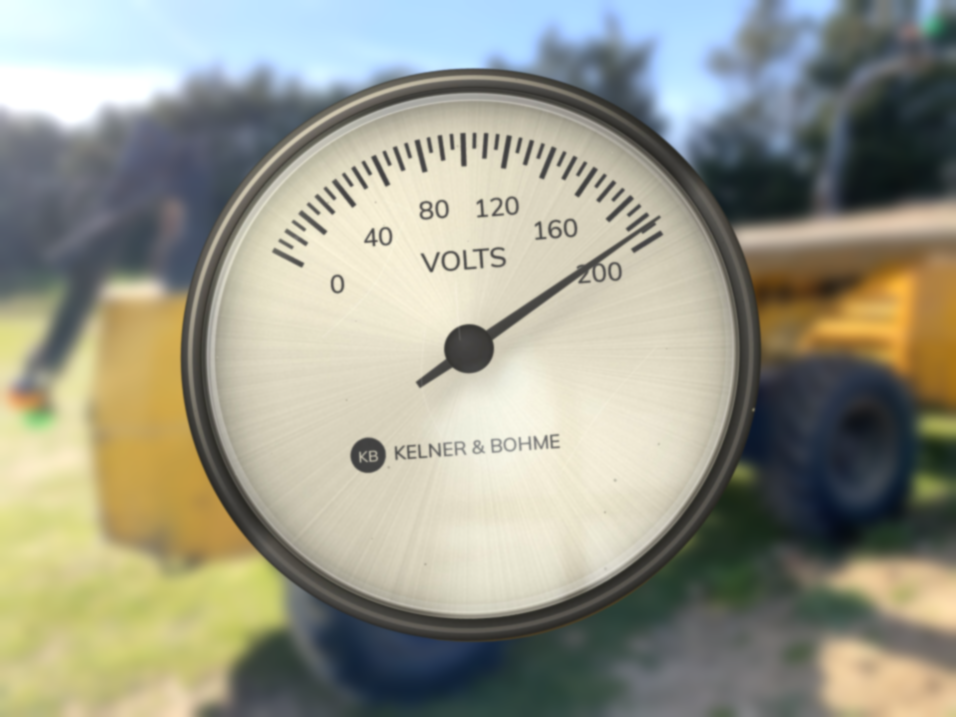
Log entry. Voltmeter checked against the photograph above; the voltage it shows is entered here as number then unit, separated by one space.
195 V
